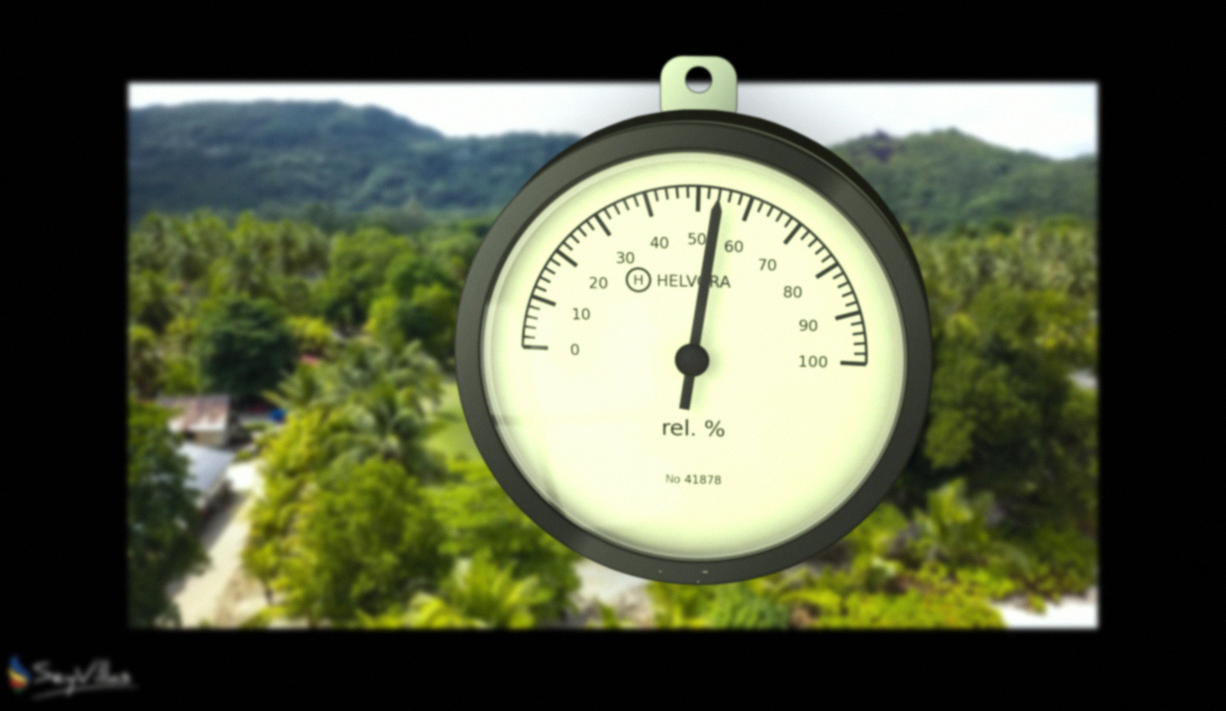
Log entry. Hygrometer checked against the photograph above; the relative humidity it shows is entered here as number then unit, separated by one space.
54 %
